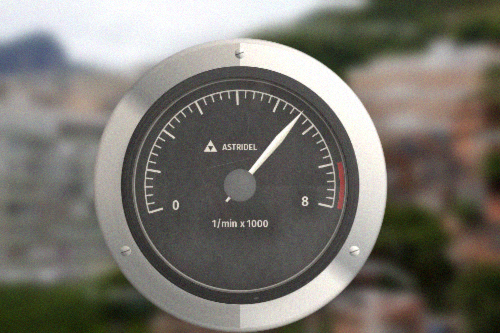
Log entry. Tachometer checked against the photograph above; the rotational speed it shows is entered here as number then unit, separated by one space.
5600 rpm
